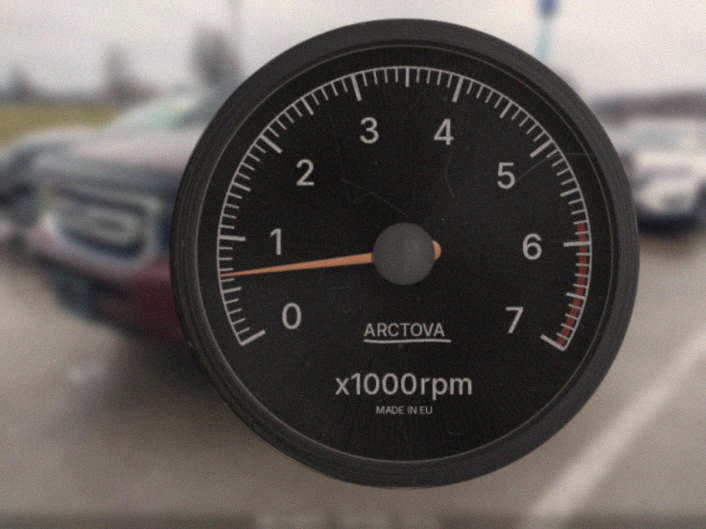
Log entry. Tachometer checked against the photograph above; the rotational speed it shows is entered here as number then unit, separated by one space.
650 rpm
